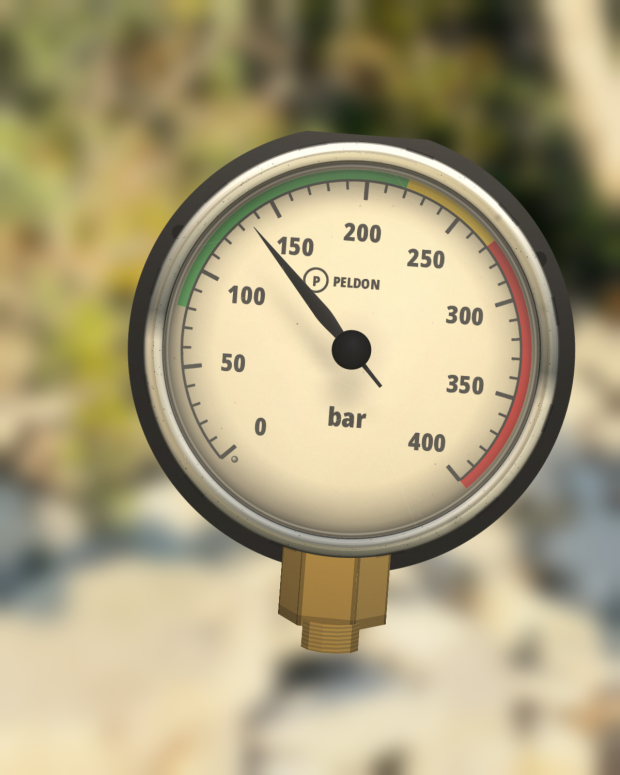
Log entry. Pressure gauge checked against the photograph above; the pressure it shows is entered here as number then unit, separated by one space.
135 bar
